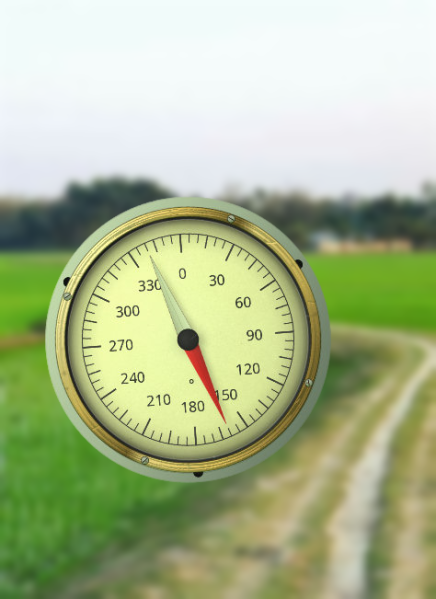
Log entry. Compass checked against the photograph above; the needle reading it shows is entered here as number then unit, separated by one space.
160 °
